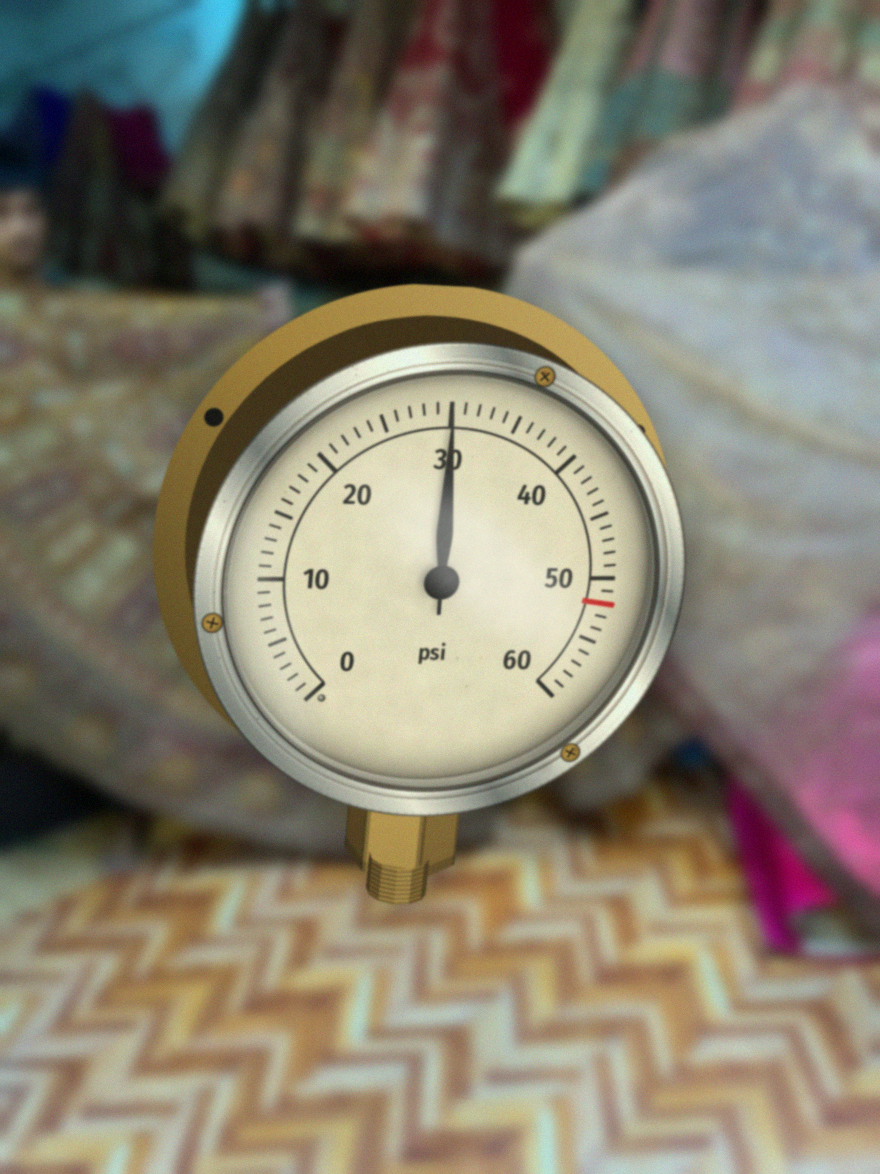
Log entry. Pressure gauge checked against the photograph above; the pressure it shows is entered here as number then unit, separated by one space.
30 psi
